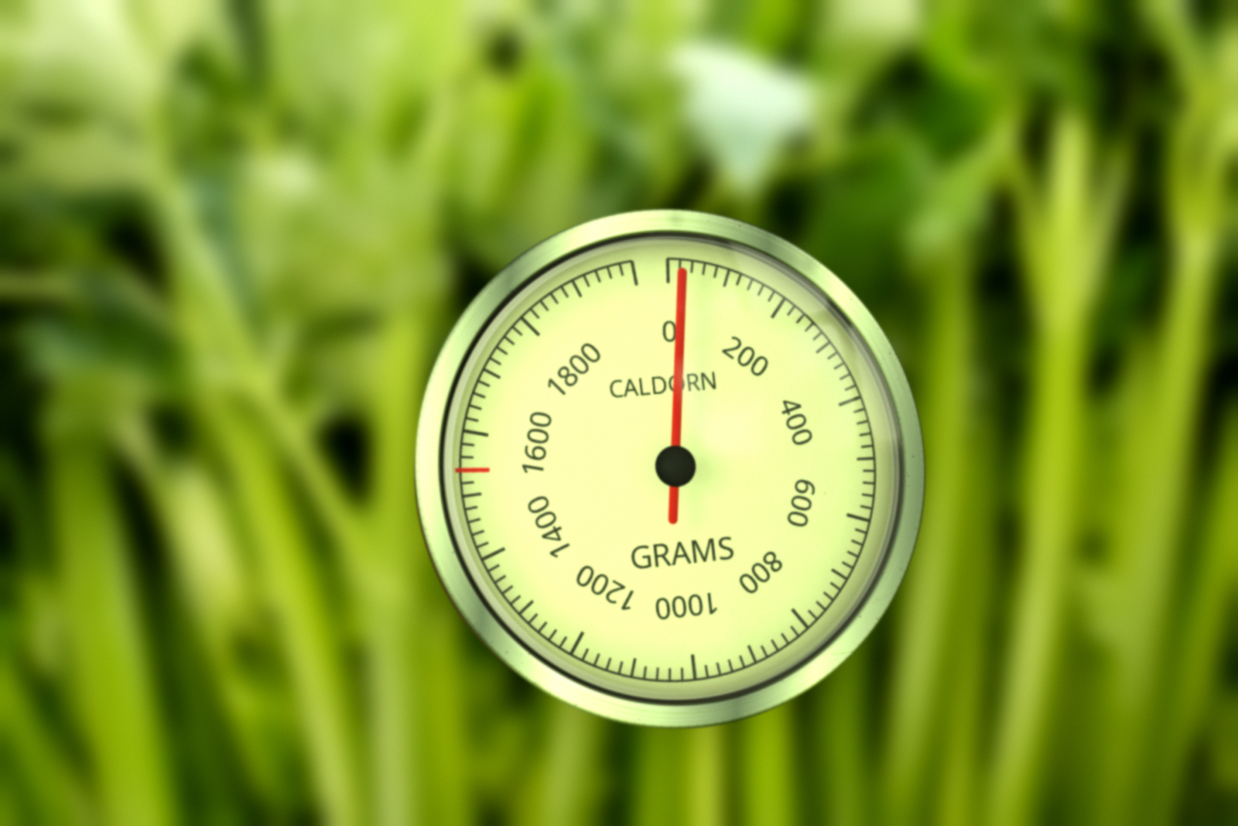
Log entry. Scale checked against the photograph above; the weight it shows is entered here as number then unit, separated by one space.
20 g
